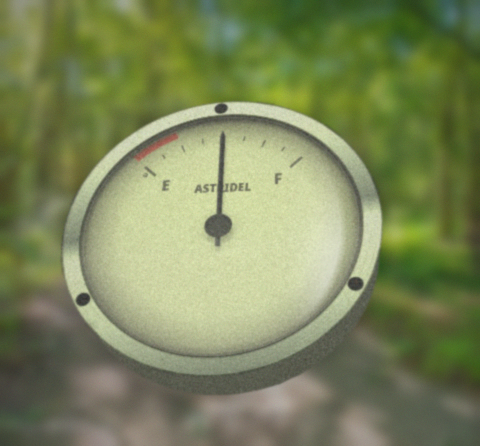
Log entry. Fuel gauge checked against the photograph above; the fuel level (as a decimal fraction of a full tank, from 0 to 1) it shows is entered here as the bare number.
0.5
